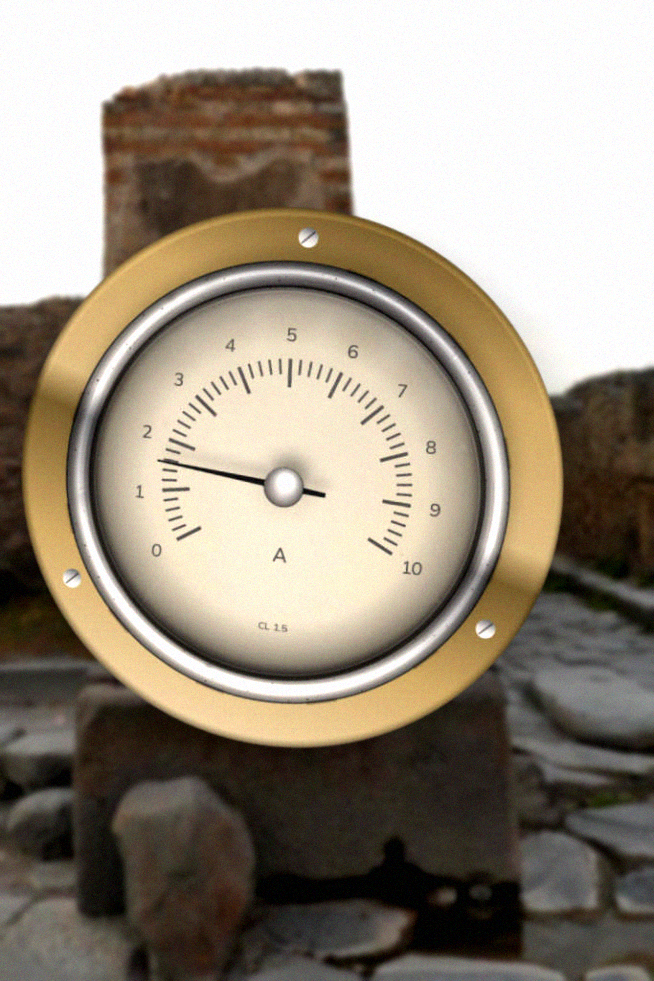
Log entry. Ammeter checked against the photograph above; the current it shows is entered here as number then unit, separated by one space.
1.6 A
